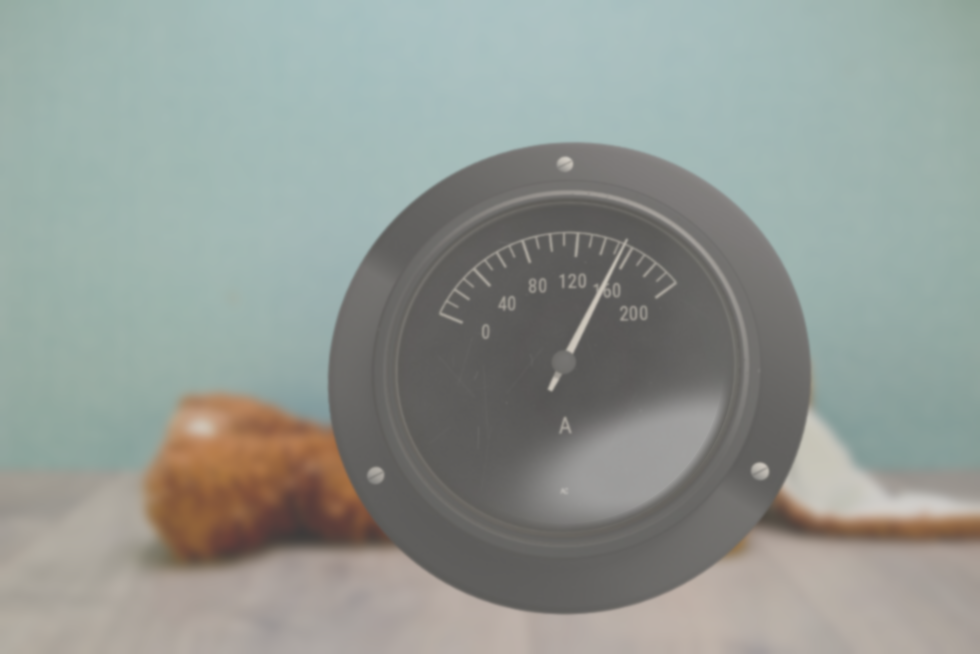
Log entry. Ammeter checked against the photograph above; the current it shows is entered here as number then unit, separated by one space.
155 A
